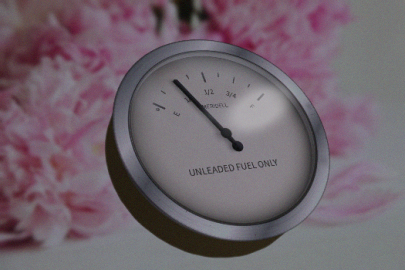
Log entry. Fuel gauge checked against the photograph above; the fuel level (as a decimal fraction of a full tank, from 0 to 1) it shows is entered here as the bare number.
0.25
